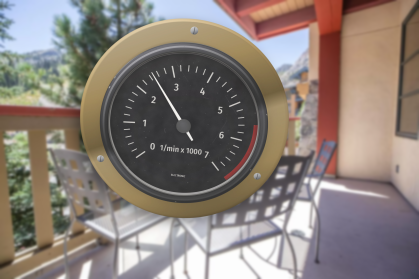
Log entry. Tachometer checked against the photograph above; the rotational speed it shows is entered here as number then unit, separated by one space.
2500 rpm
